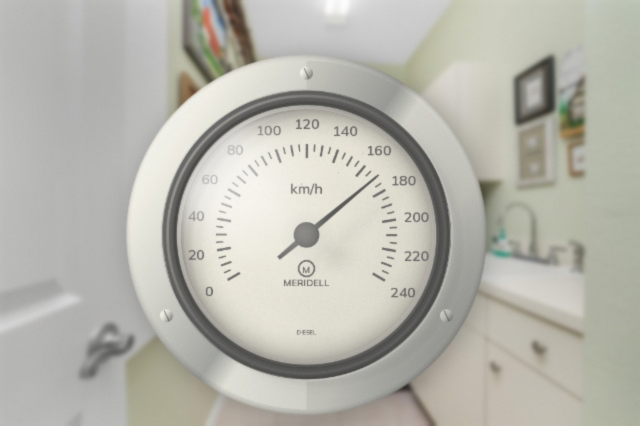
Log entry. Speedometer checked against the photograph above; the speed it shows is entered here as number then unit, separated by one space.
170 km/h
